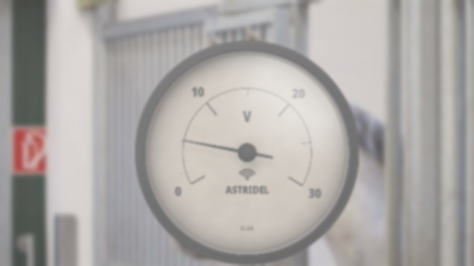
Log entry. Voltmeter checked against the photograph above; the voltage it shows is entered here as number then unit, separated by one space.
5 V
